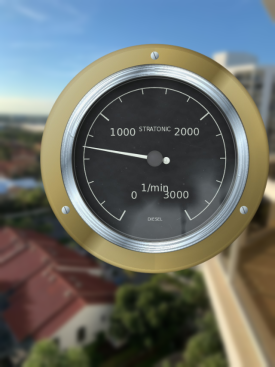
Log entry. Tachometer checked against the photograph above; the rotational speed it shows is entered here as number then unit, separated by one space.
700 rpm
